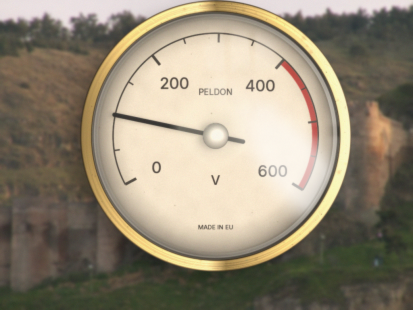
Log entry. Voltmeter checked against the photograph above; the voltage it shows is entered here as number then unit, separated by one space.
100 V
